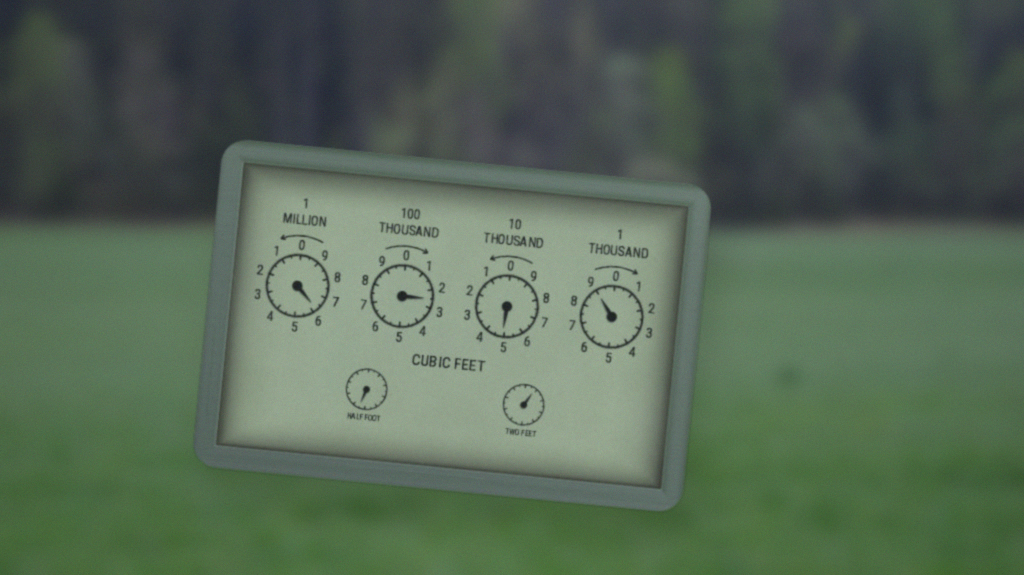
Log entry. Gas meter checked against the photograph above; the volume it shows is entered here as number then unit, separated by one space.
624900 ft³
